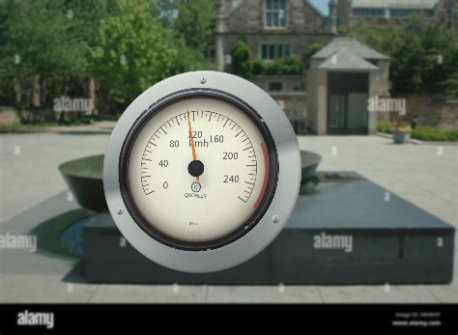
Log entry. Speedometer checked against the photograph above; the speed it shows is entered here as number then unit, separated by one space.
115 km/h
